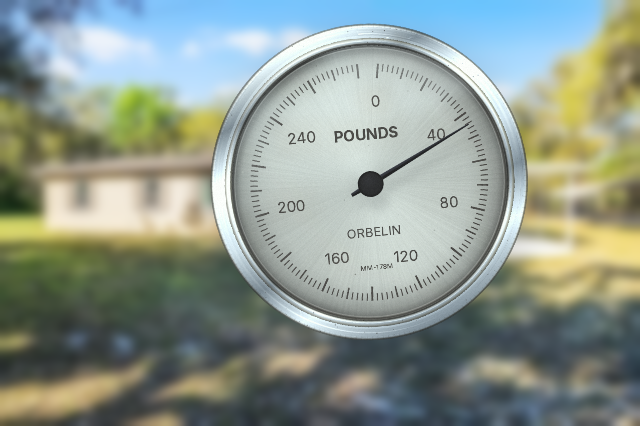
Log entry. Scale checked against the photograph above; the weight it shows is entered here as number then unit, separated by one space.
44 lb
